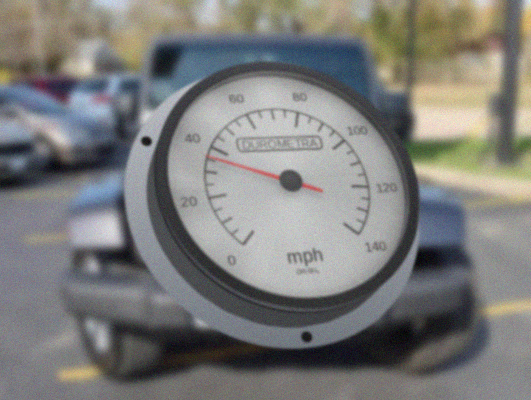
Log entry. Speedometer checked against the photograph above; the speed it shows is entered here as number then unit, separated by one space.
35 mph
